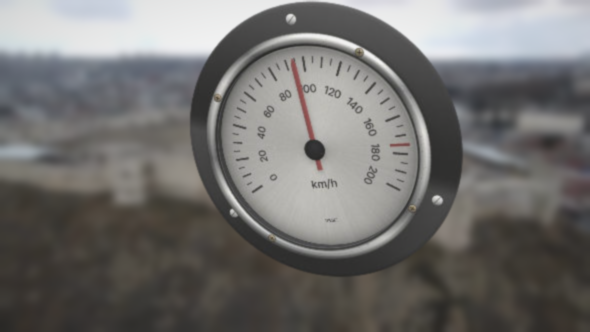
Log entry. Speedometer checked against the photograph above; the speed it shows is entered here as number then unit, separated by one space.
95 km/h
